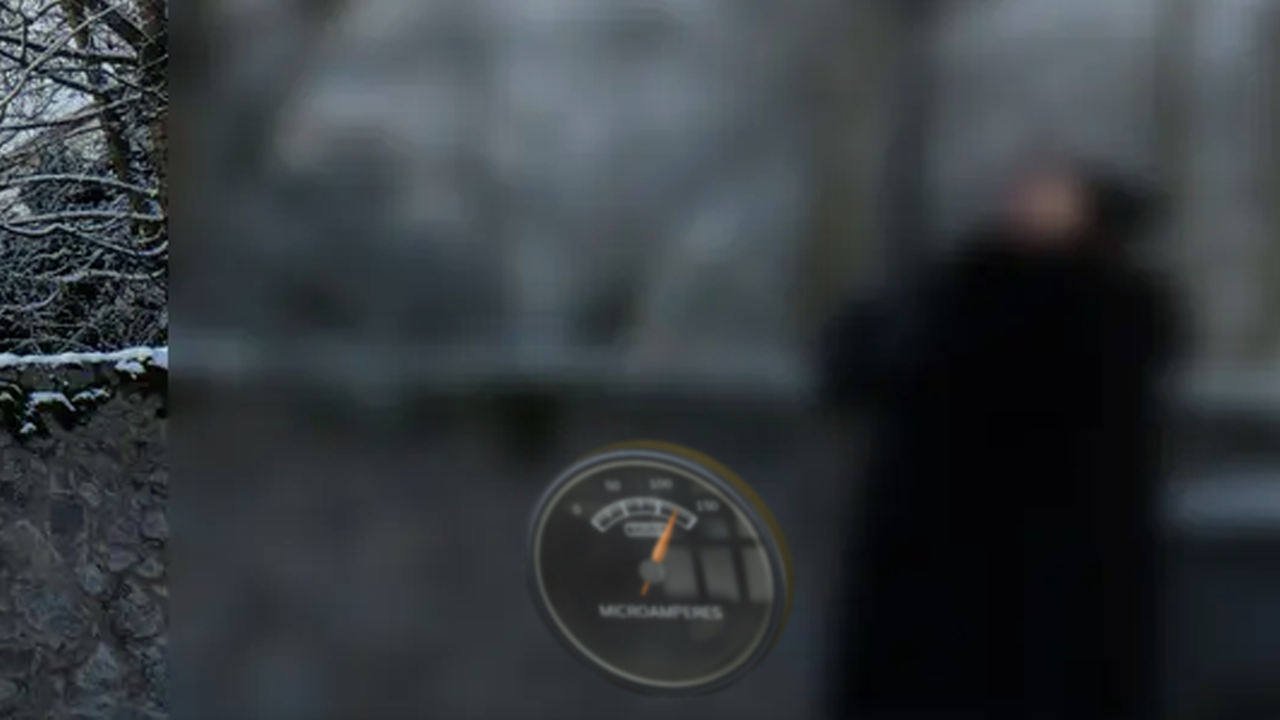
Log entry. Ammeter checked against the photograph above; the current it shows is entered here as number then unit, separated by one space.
125 µA
